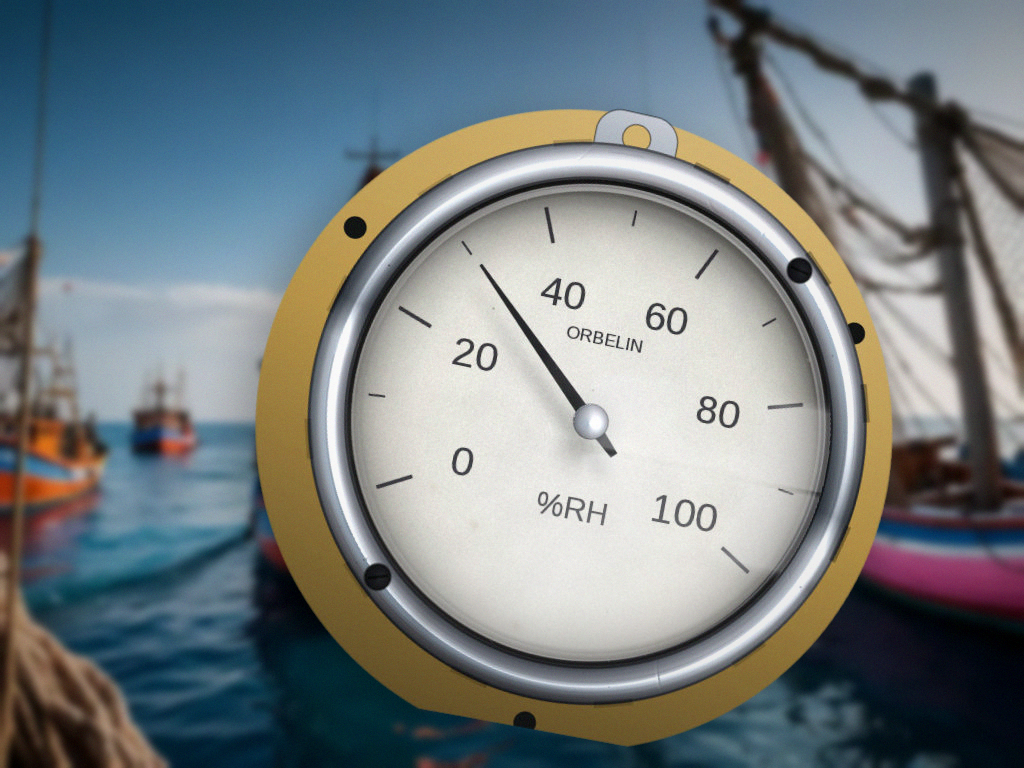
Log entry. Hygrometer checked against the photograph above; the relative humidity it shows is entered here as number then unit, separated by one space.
30 %
